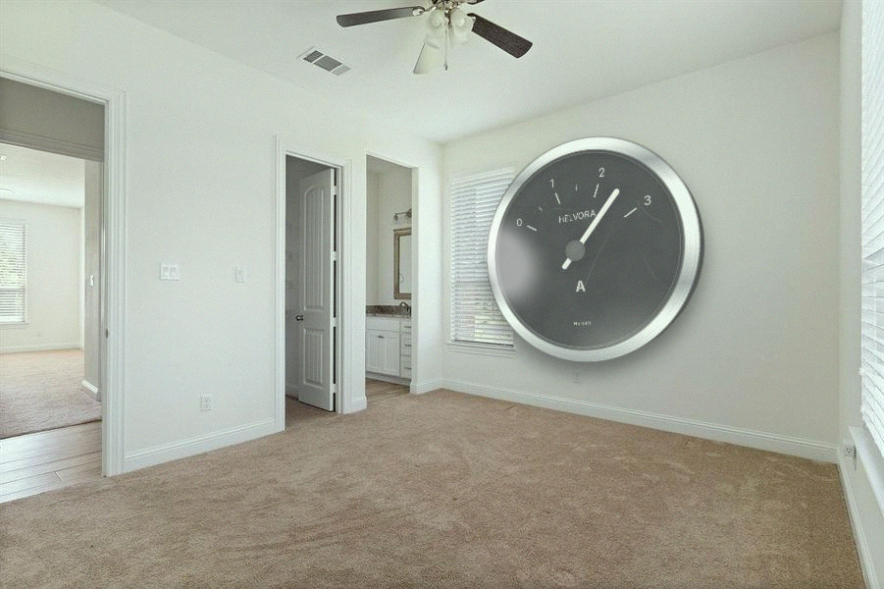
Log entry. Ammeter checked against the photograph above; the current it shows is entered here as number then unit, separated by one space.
2.5 A
